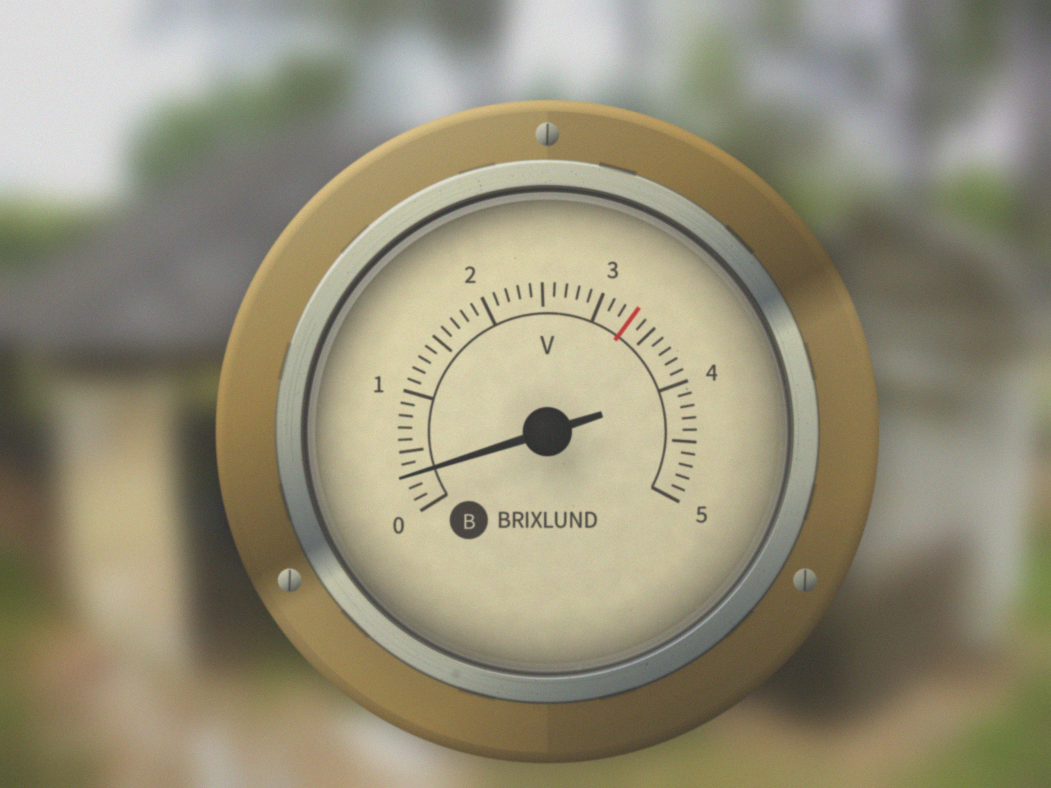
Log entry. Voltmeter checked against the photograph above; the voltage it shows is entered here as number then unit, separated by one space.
0.3 V
